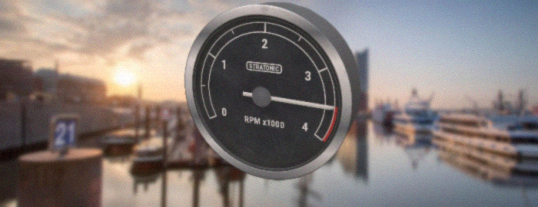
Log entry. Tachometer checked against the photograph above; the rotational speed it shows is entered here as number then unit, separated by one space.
3500 rpm
